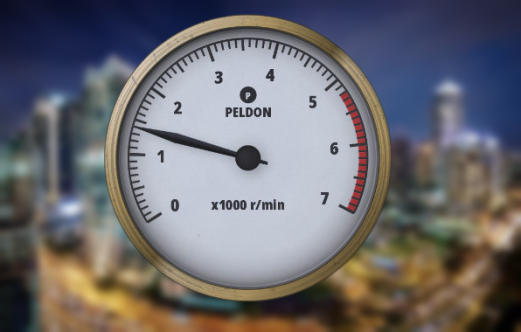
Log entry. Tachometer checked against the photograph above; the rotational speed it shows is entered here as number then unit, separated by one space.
1400 rpm
